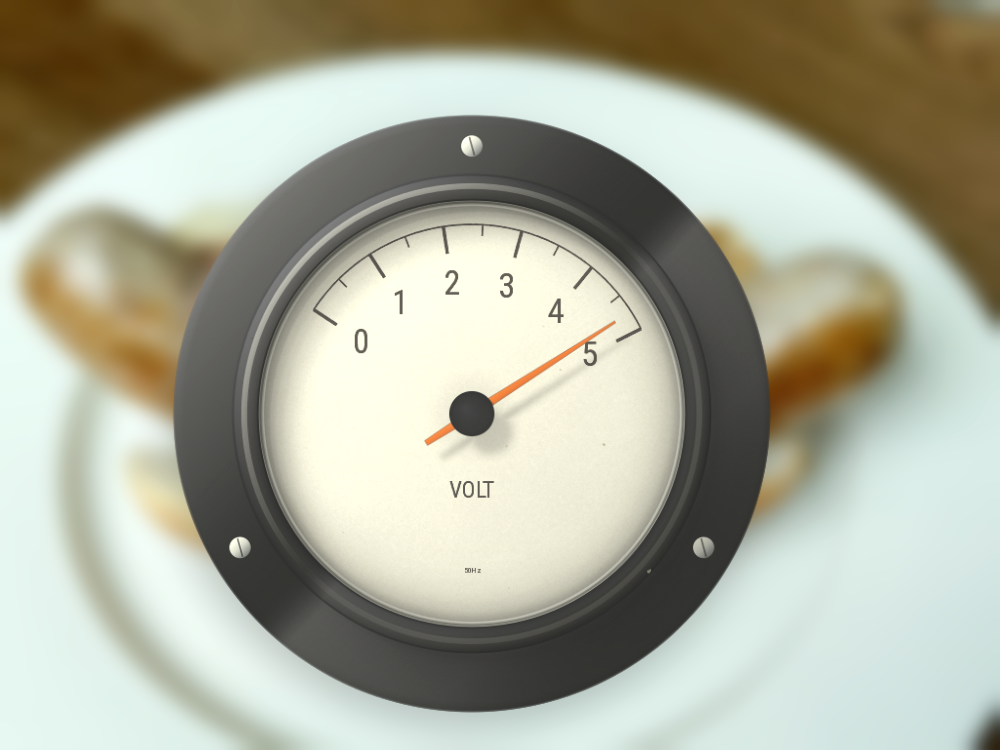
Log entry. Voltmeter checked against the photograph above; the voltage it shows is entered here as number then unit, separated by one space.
4.75 V
